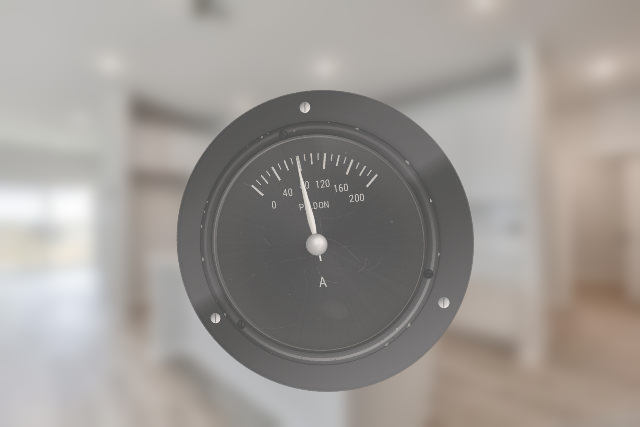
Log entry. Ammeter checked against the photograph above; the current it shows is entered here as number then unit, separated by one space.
80 A
